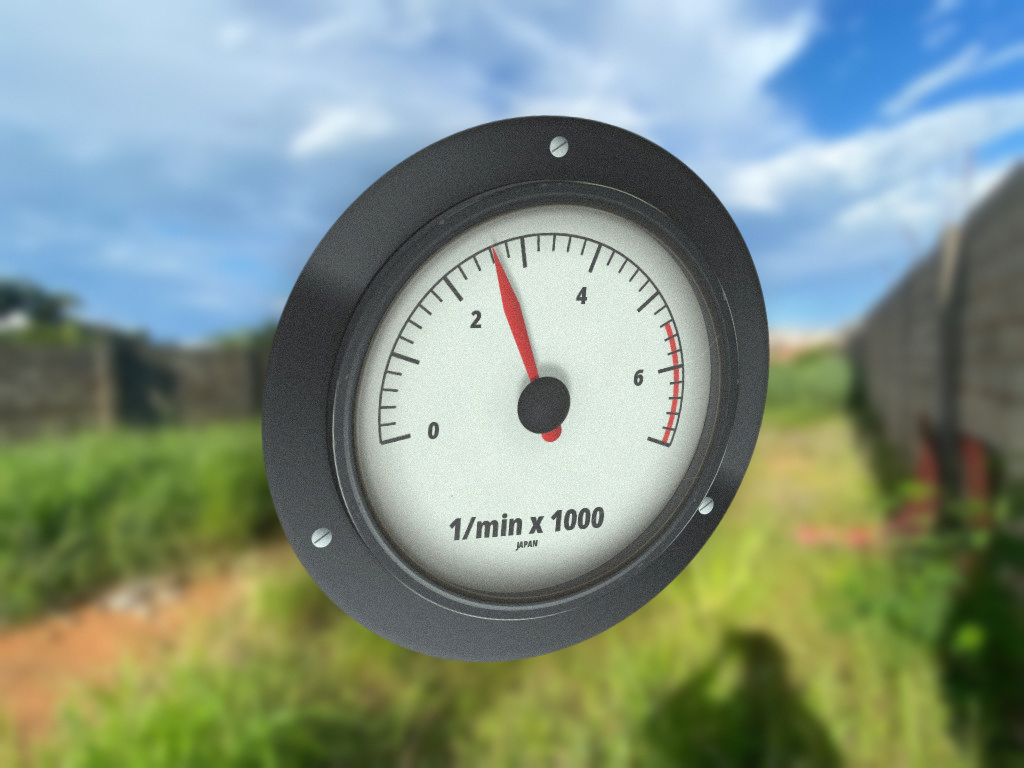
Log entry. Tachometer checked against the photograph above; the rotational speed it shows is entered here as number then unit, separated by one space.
2600 rpm
